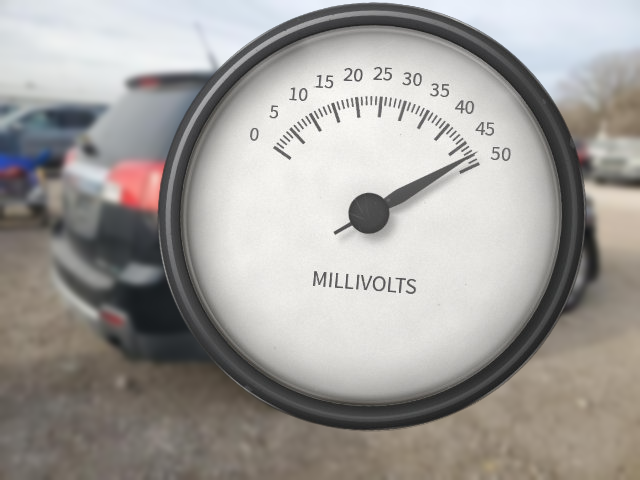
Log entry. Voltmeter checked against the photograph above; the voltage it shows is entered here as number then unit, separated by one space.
48 mV
